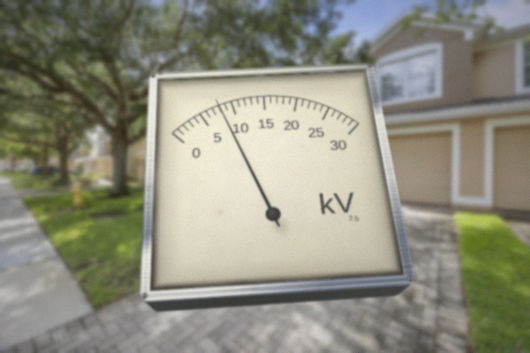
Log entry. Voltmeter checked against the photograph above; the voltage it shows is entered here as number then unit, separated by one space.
8 kV
